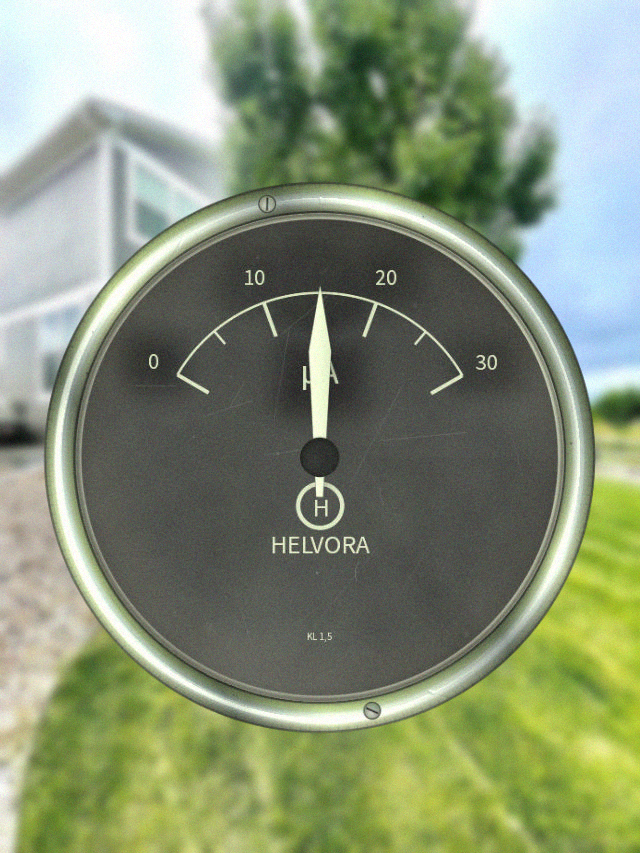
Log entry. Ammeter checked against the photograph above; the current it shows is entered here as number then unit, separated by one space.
15 µA
